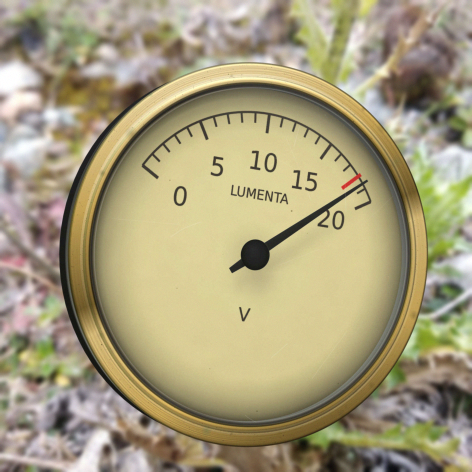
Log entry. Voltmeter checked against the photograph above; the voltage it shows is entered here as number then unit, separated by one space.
18.5 V
